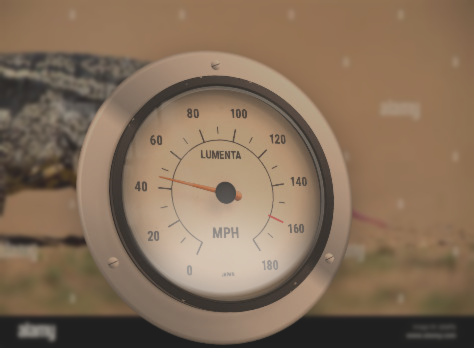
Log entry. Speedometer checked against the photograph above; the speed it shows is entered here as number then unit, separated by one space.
45 mph
